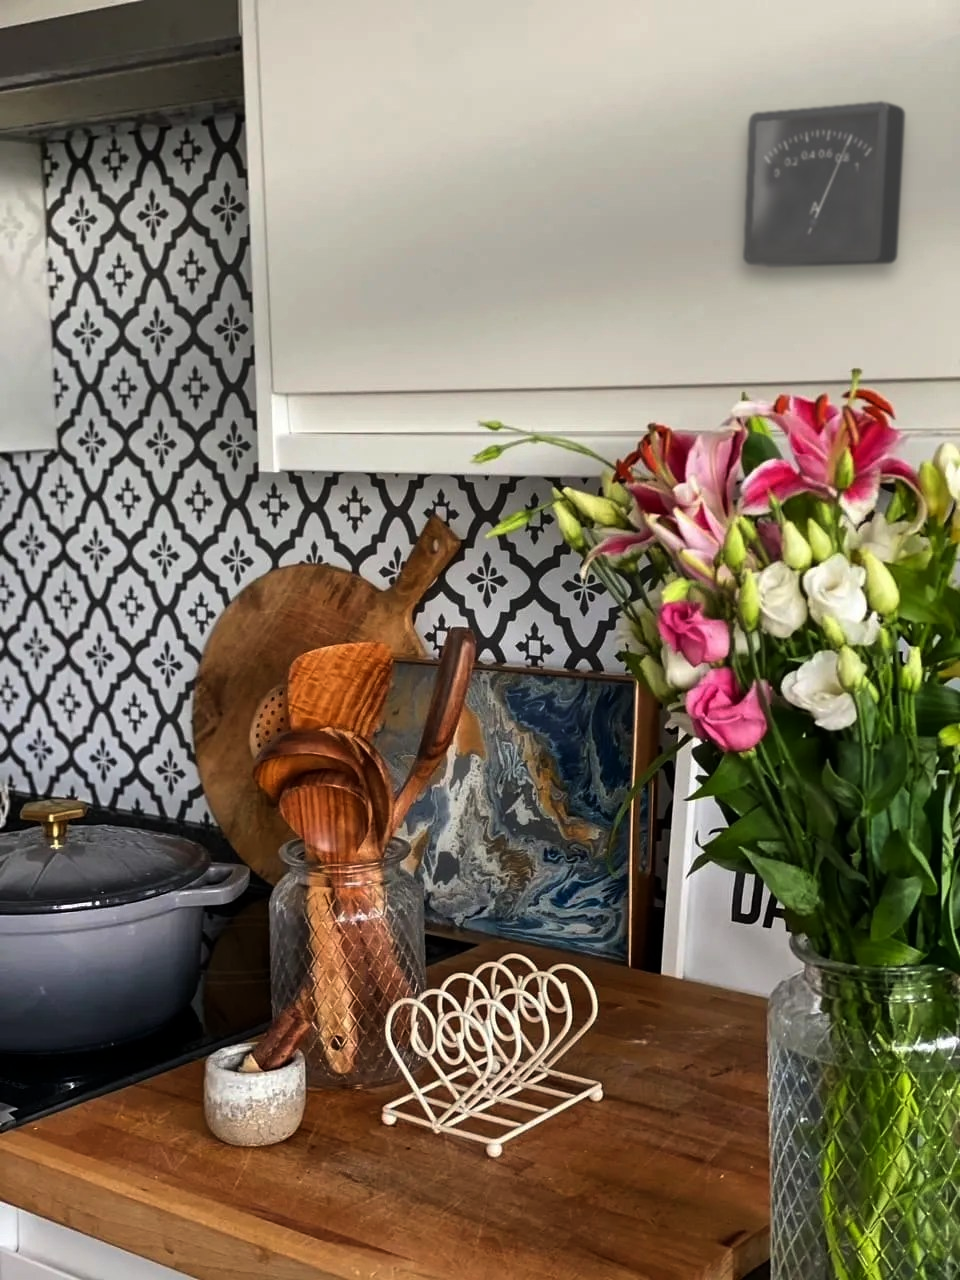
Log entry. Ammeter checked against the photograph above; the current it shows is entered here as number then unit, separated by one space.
0.8 A
